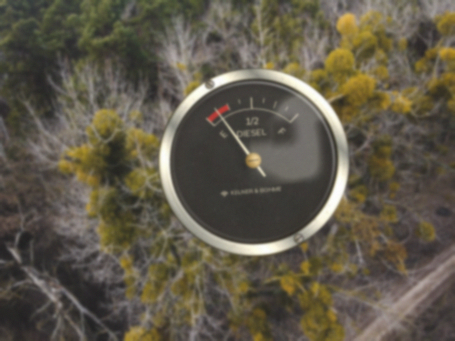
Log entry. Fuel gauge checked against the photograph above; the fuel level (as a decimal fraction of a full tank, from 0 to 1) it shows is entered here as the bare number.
0.125
